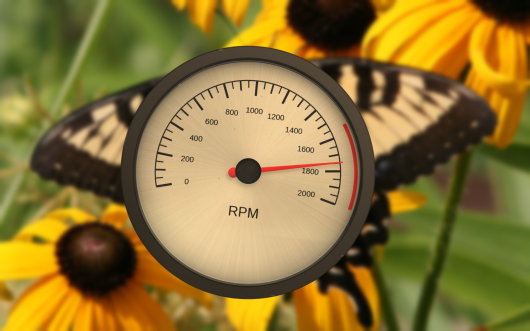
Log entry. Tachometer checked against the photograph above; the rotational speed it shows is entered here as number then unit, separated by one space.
1750 rpm
